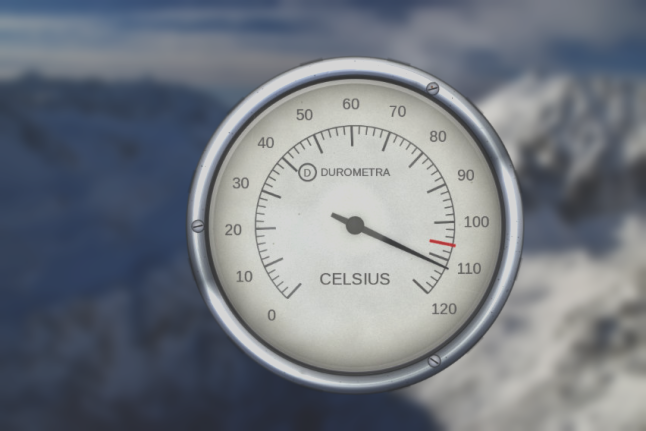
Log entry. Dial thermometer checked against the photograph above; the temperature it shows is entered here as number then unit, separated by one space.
112 °C
